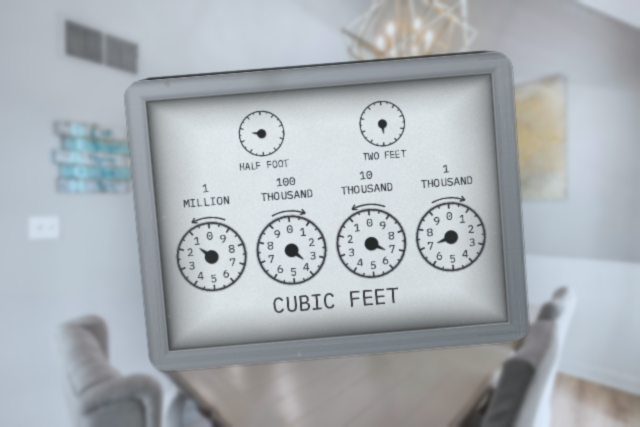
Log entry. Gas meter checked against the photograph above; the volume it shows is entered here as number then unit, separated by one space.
136700 ft³
